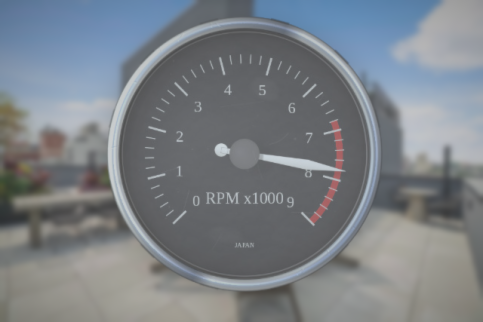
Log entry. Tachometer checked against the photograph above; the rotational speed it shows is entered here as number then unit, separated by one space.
7800 rpm
